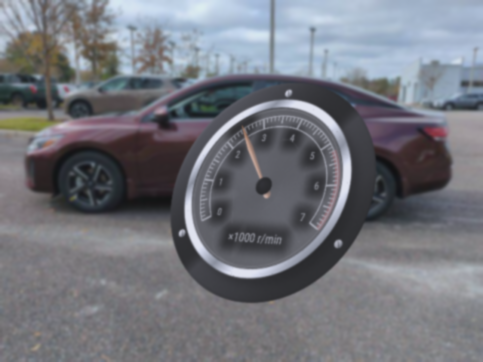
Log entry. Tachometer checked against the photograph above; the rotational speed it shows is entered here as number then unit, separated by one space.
2500 rpm
